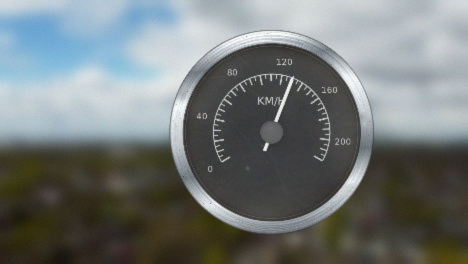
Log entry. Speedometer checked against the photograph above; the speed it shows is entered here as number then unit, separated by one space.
130 km/h
